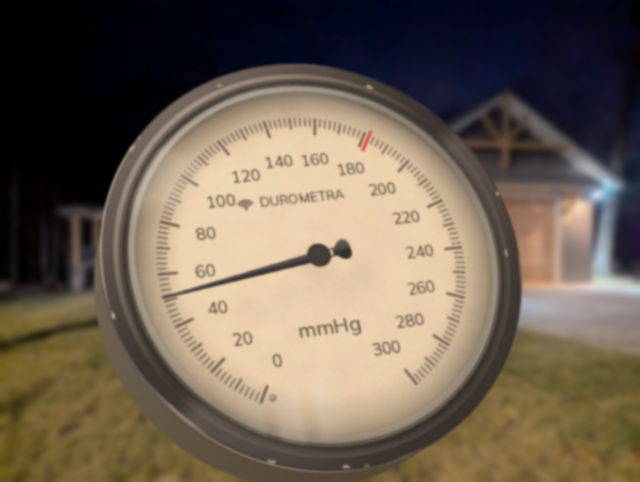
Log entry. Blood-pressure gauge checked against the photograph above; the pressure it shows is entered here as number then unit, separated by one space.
50 mmHg
